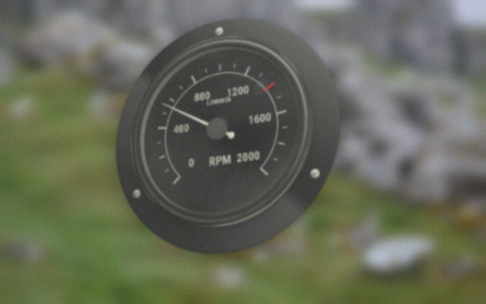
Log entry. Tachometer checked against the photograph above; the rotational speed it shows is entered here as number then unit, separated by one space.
550 rpm
